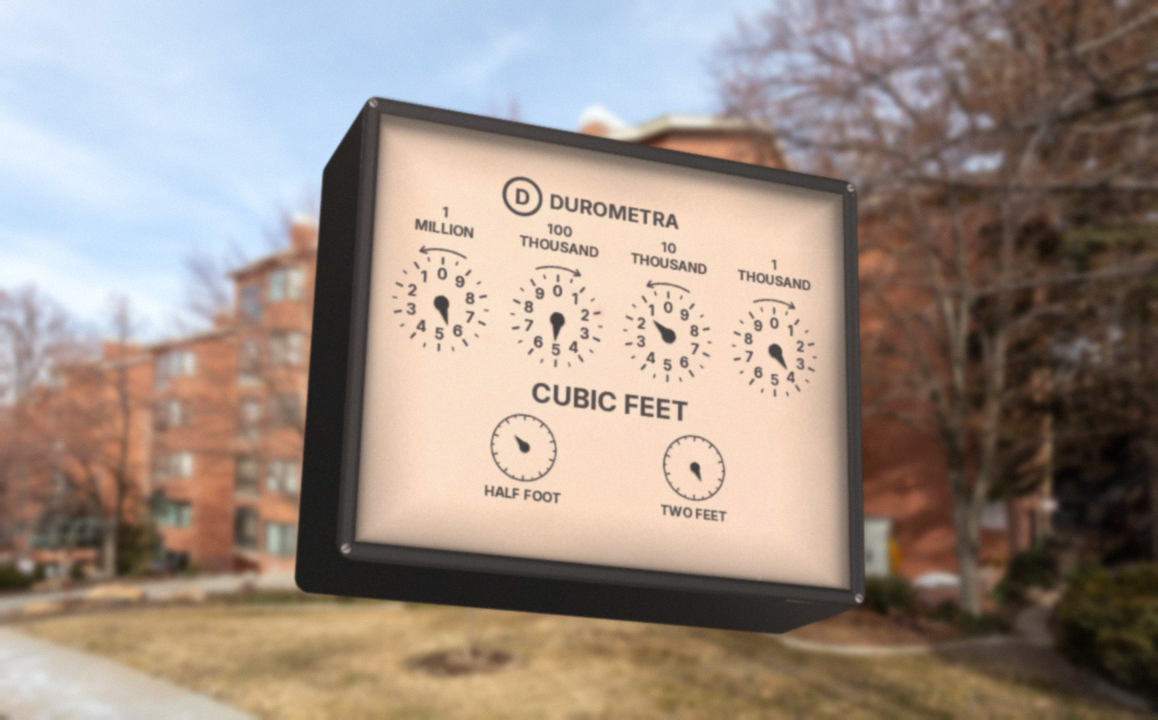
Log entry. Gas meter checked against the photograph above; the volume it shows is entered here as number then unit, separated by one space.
551400 ft³
